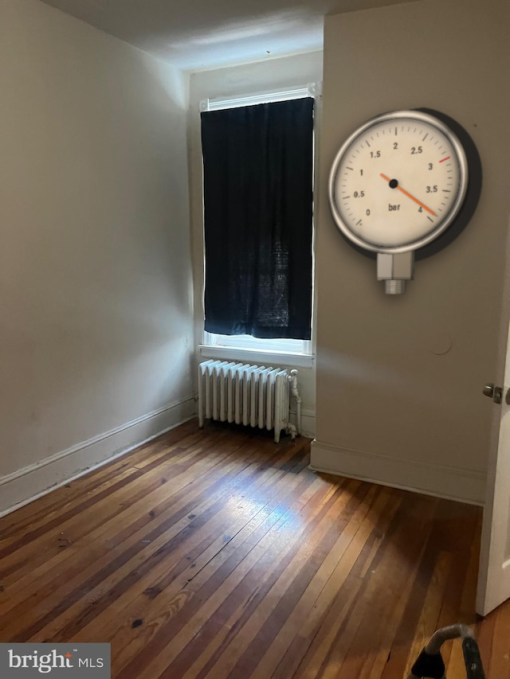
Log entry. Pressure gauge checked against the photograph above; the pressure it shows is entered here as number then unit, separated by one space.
3.9 bar
